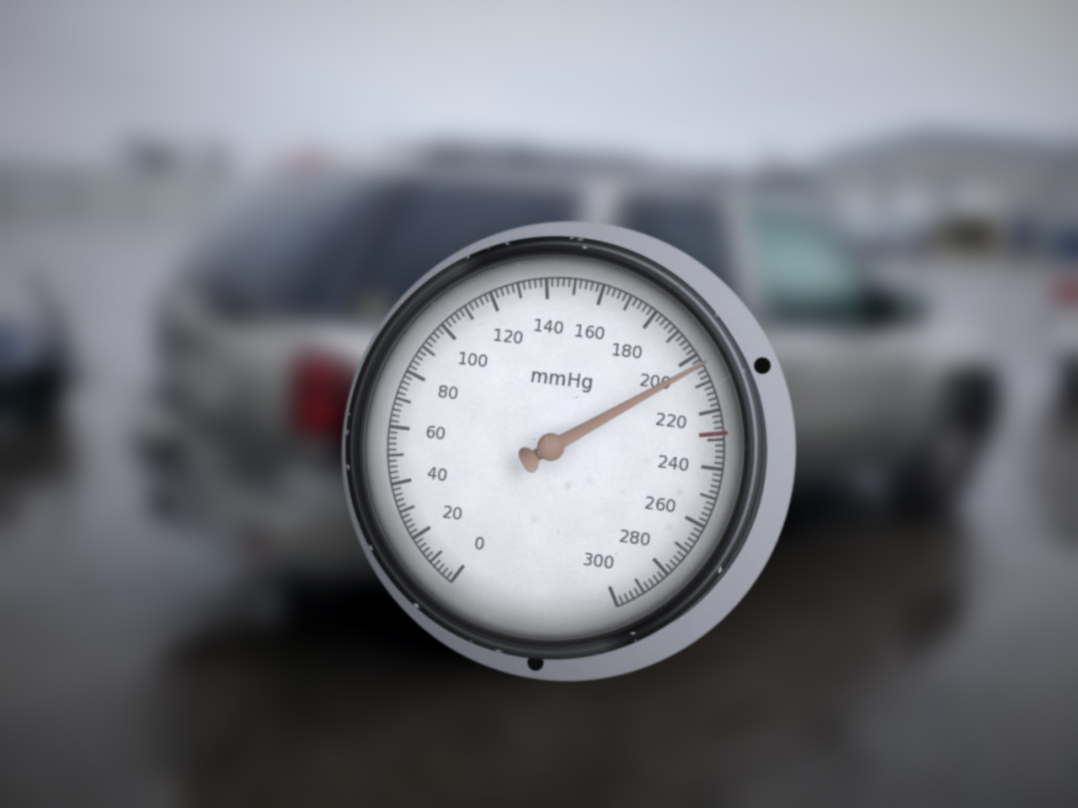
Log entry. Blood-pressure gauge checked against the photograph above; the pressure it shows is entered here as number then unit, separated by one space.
204 mmHg
